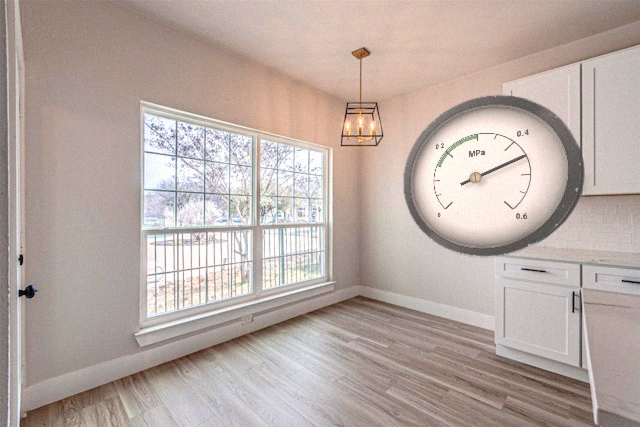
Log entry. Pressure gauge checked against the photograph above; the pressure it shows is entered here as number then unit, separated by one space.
0.45 MPa
